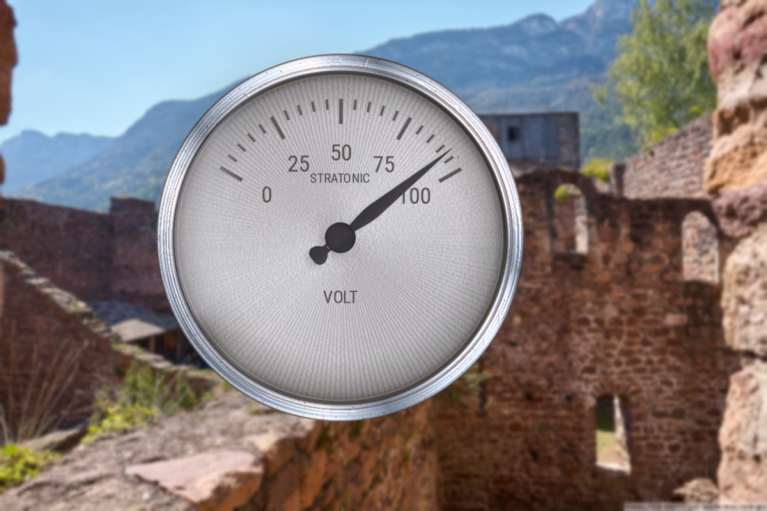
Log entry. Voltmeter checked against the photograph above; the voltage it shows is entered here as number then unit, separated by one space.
92.5 V
